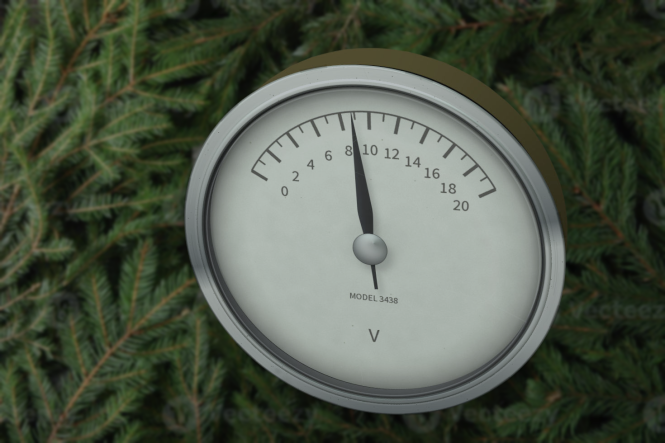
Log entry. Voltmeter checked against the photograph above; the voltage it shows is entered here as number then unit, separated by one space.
9 V
